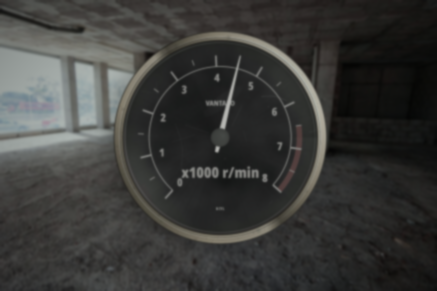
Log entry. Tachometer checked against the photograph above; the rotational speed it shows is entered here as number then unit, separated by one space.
4500 rpm
